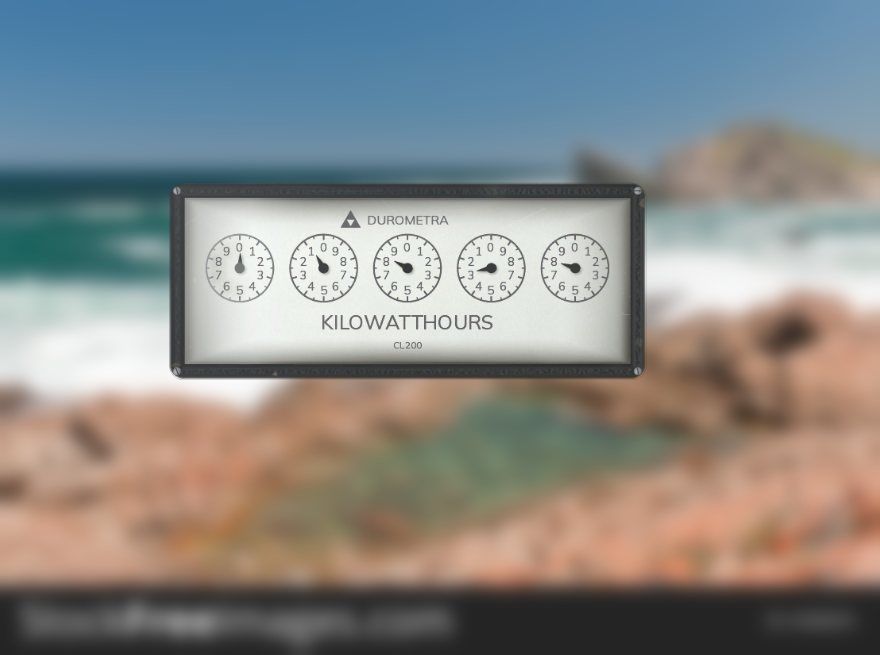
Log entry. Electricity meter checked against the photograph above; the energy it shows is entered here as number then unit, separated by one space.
828 kWh
